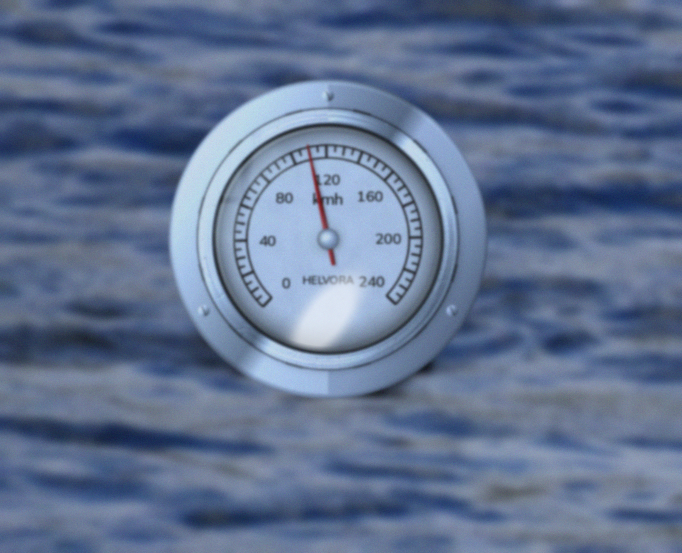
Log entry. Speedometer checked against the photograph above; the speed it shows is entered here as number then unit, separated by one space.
110 km/h
